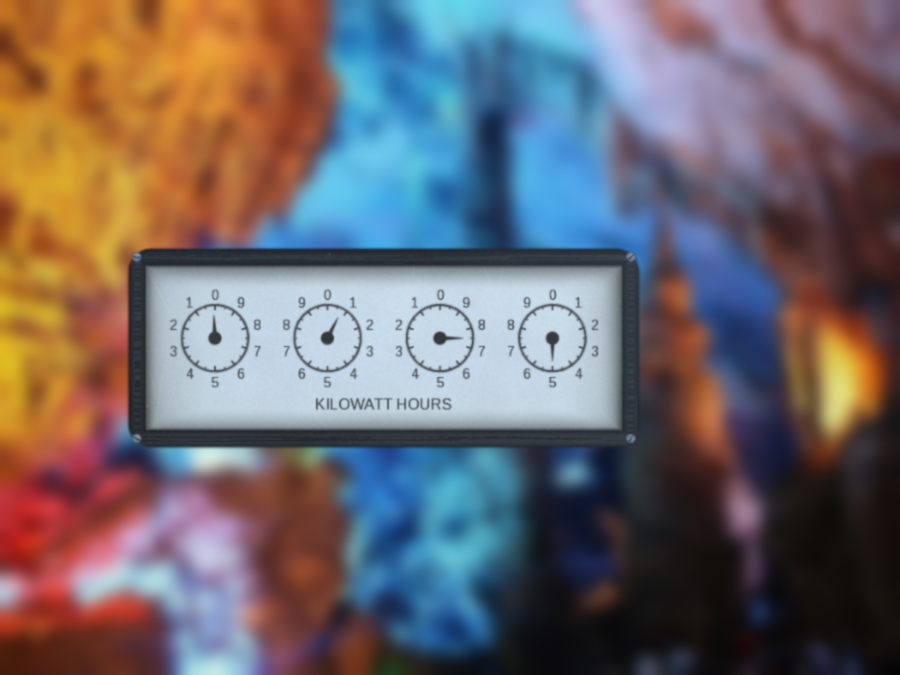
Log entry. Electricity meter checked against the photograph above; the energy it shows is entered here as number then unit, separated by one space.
75 kWh
